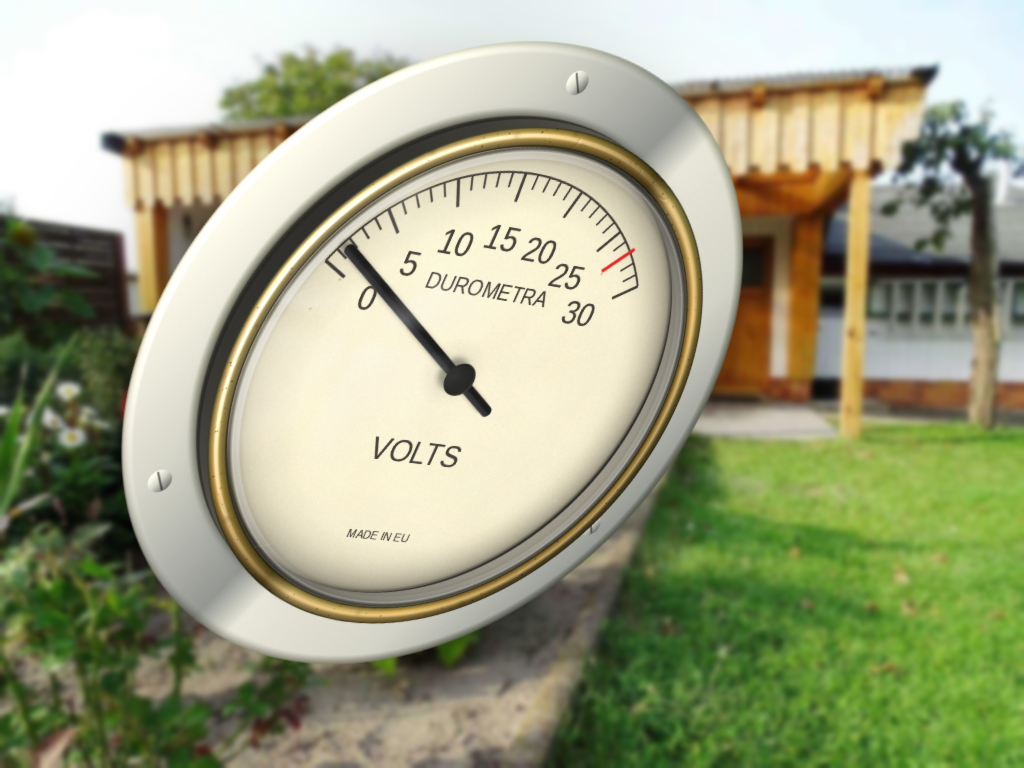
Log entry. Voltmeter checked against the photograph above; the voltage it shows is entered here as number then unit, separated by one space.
1.5 V
